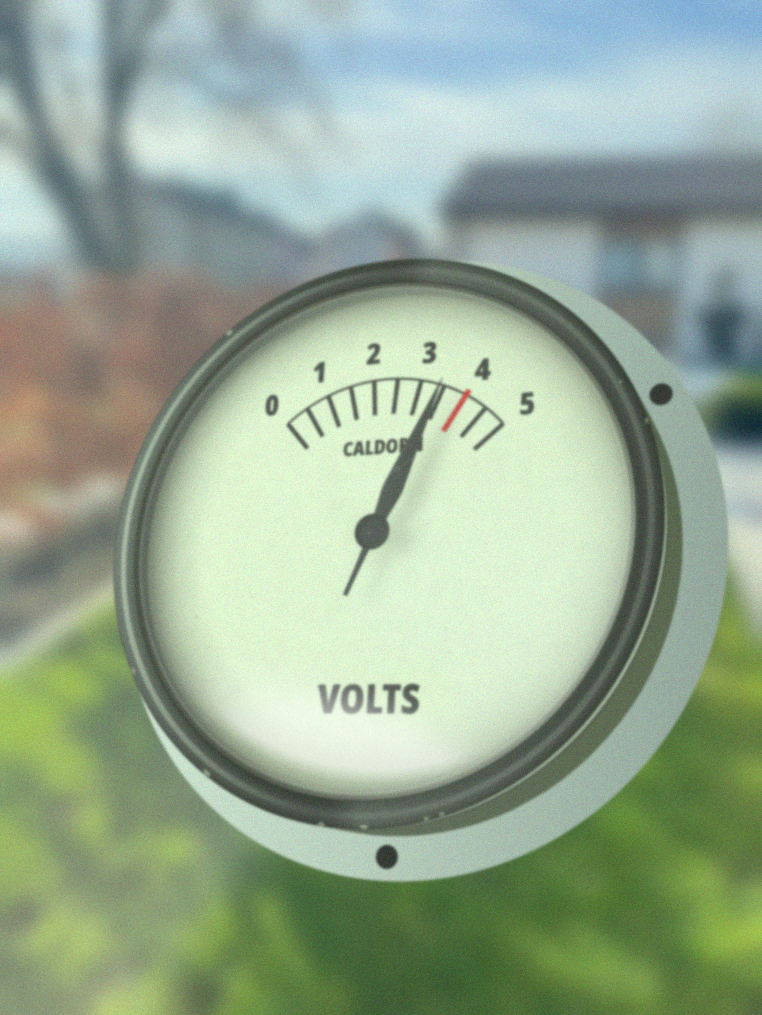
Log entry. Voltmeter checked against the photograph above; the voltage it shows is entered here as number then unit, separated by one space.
3.5 V
